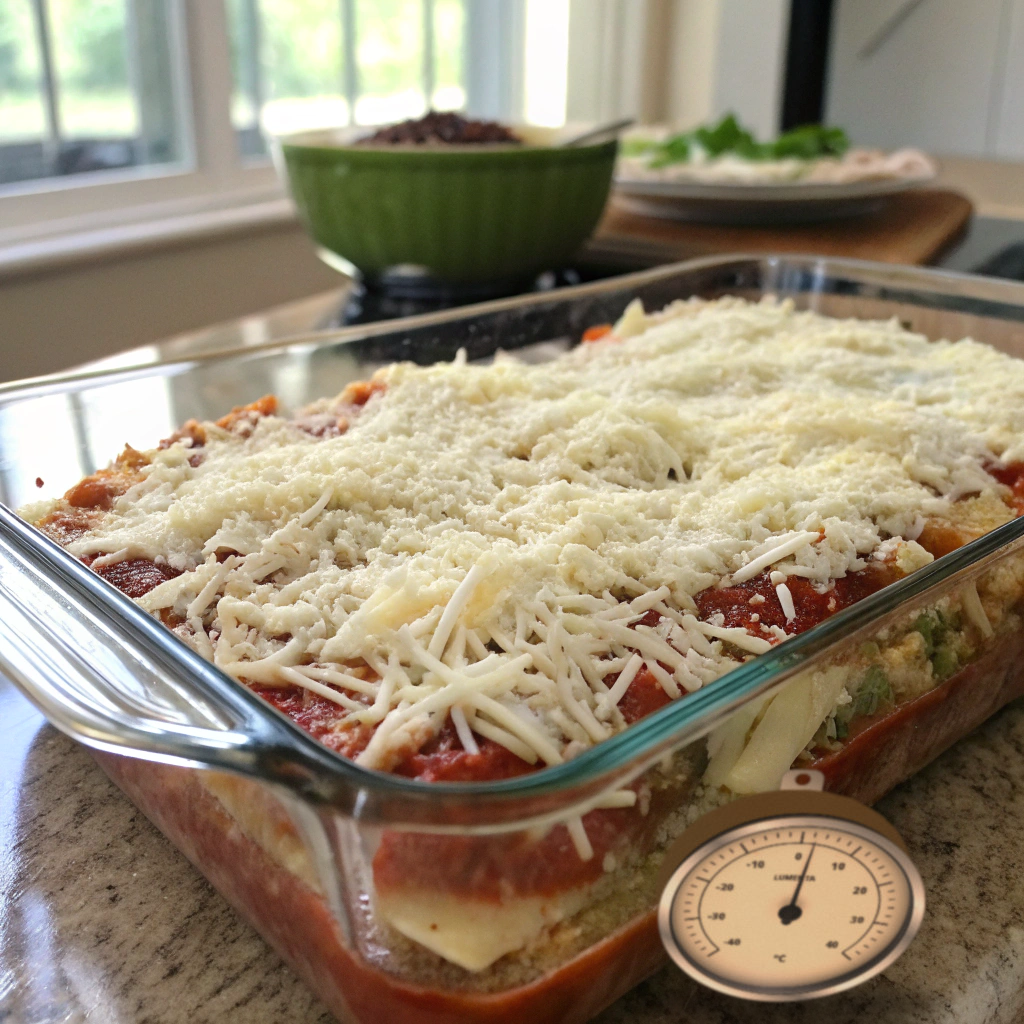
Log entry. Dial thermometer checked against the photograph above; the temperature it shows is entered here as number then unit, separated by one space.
2 °C
